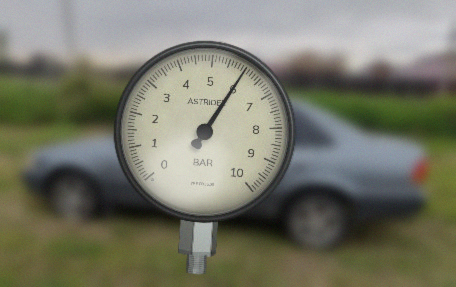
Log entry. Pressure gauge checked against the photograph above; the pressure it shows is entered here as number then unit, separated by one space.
6 bar
